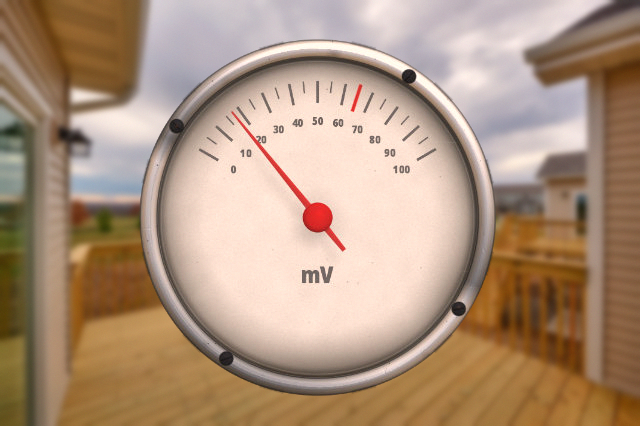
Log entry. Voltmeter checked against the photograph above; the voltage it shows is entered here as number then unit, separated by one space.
17.5 mV
